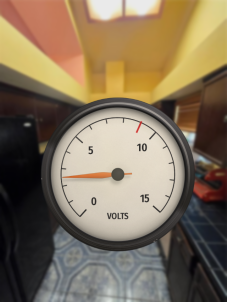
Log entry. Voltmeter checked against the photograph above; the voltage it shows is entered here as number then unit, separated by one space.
2.5 V
